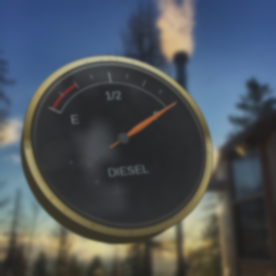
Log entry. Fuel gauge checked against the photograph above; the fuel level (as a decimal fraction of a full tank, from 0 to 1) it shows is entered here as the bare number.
1
